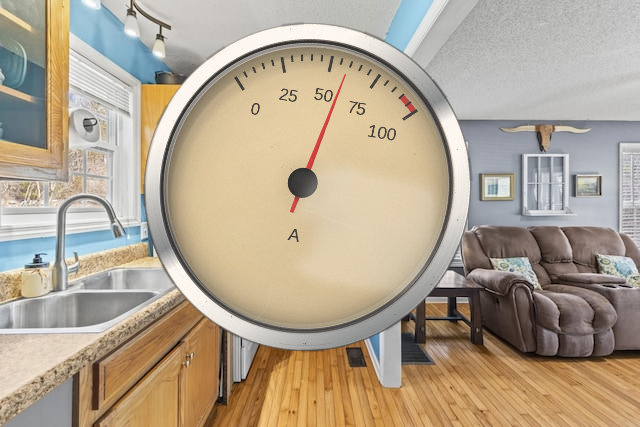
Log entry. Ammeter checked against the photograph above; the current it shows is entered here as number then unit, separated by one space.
60 A
